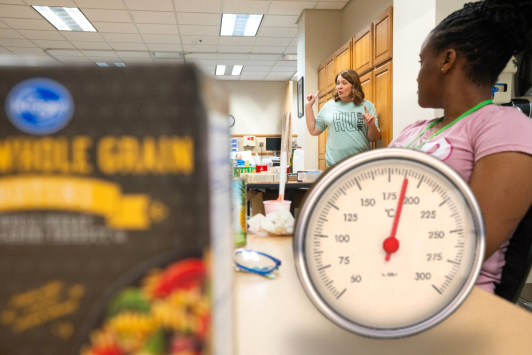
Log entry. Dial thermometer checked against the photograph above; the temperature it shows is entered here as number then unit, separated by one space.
187.5 °C
